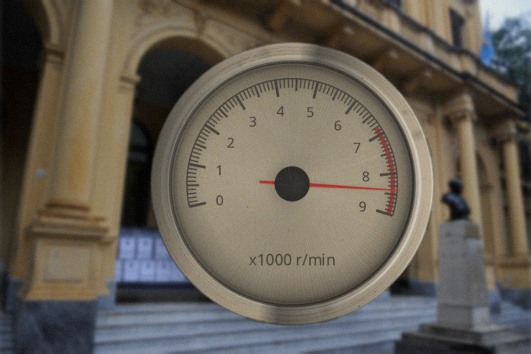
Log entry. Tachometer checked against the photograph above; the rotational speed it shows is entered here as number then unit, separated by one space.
8400 rpm
